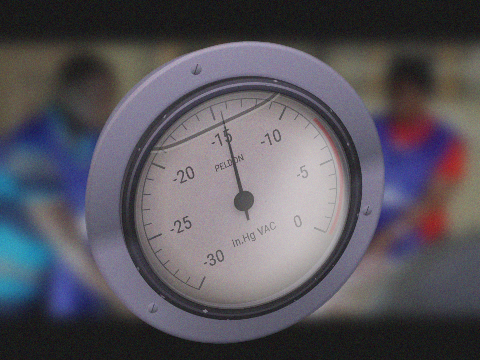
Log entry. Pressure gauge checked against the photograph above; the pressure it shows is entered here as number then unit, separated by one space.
-14.5 inHg
